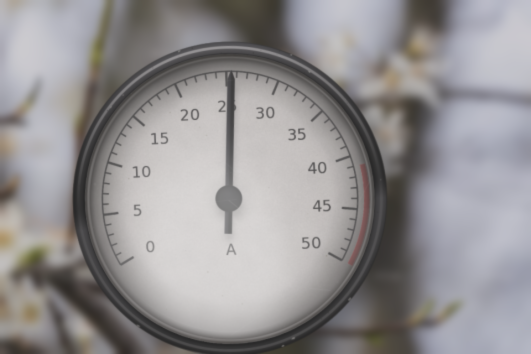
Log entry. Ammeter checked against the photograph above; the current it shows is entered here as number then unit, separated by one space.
25.5 A
